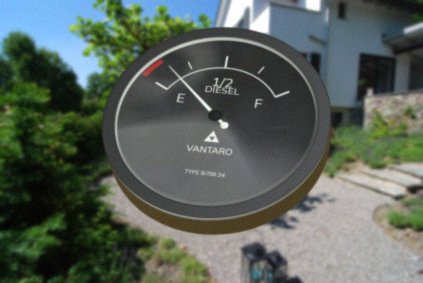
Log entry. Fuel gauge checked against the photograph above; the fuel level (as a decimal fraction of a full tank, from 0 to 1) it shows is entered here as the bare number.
0.125
